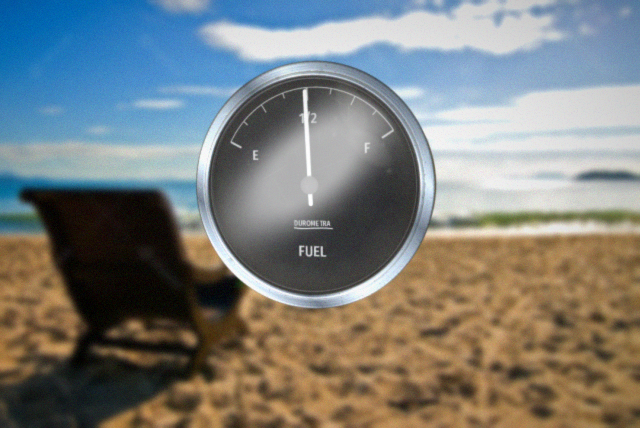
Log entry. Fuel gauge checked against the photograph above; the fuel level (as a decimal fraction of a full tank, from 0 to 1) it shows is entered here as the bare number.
0.5
